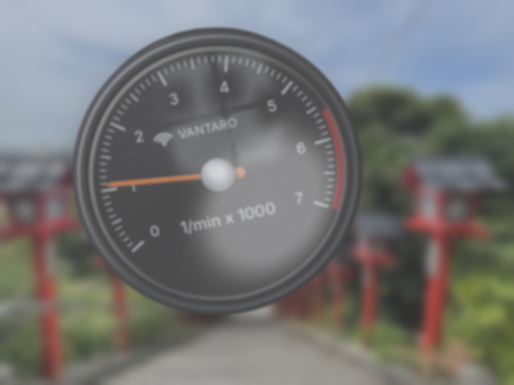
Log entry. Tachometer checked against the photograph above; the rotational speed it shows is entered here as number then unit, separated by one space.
1100 rpm
